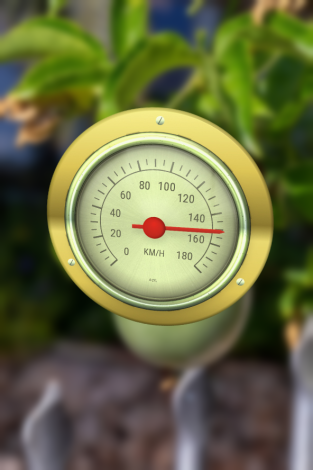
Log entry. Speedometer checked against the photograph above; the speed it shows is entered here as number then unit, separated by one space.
150 km/h
